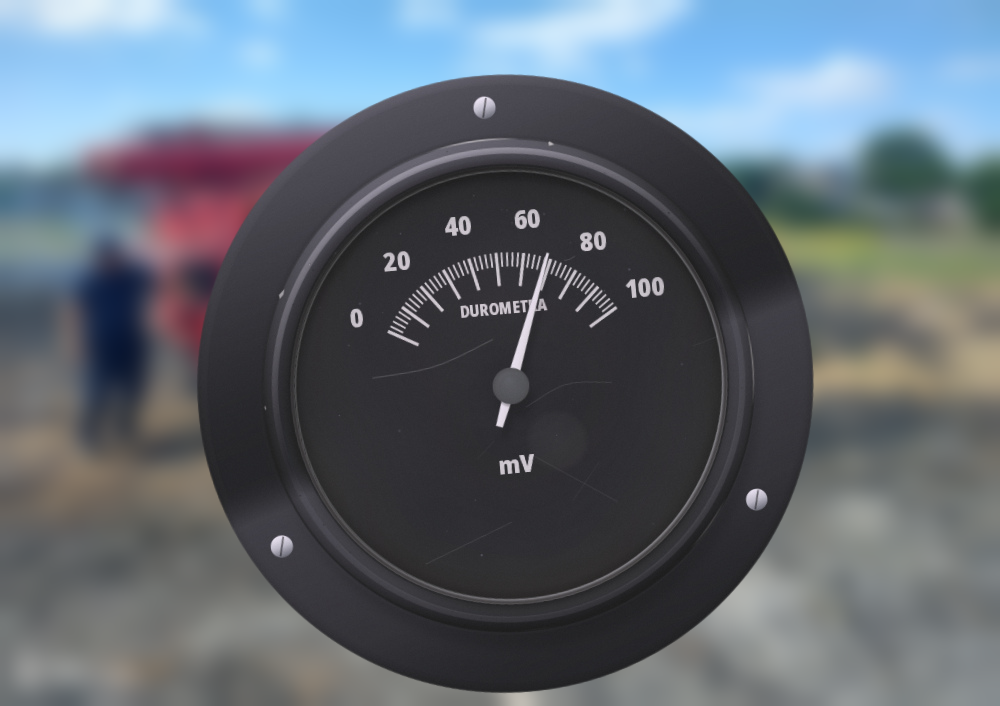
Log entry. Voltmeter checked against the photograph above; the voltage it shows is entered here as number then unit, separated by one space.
68 mV
